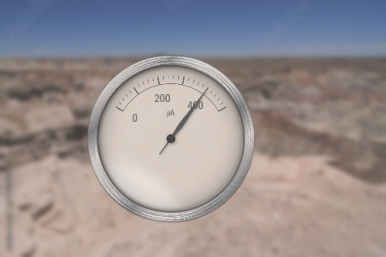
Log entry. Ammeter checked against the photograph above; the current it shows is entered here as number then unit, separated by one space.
400 µA
